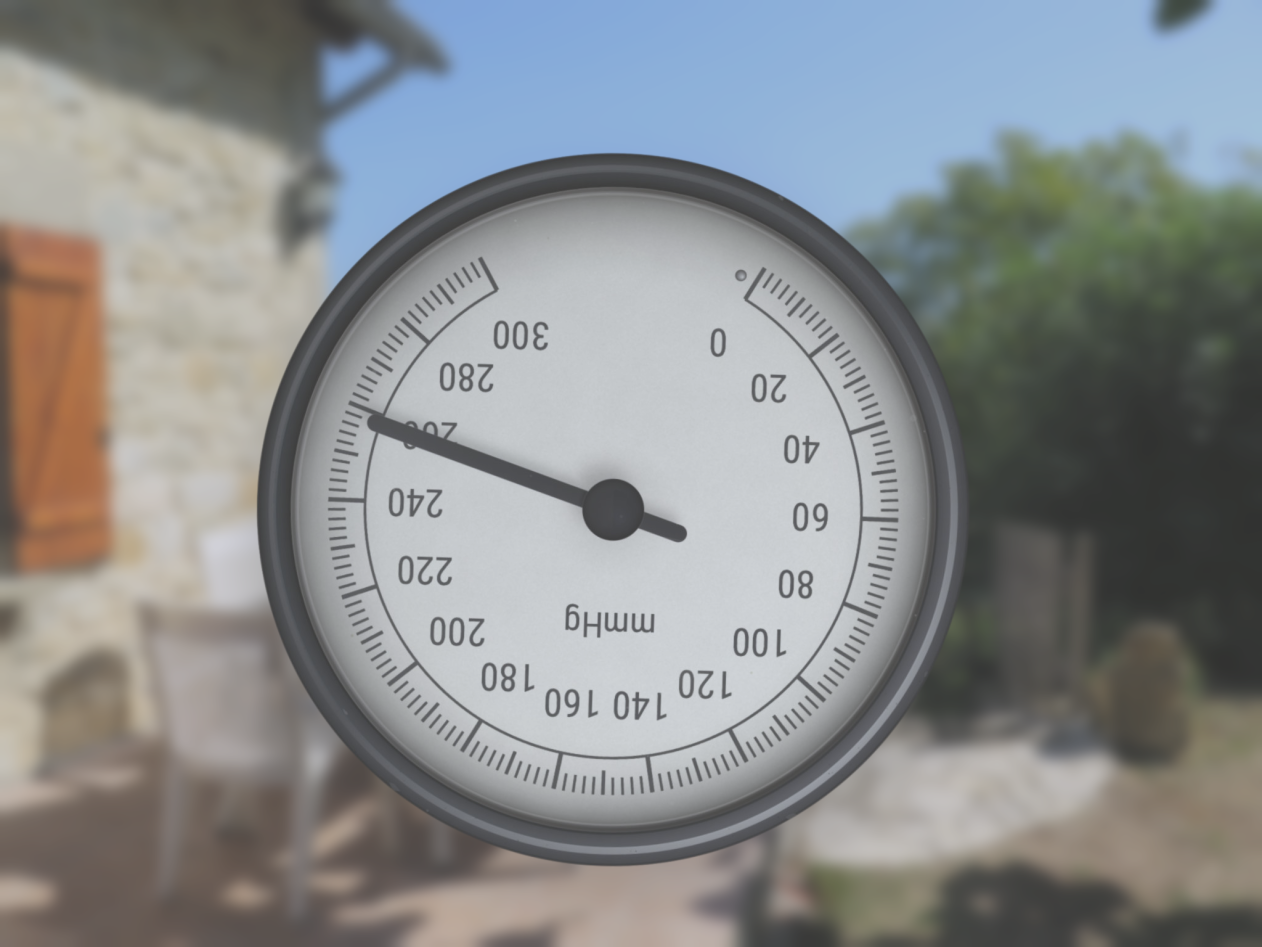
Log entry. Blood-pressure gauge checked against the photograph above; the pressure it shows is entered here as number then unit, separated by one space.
258 mmHg
